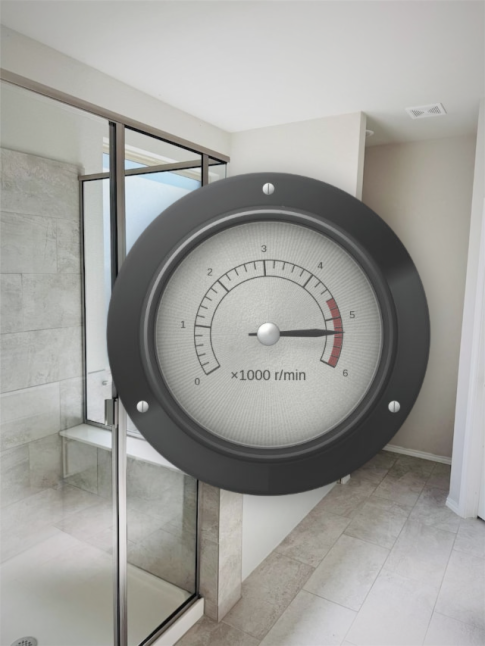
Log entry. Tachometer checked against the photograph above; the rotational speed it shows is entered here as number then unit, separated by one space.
5300 rpm
